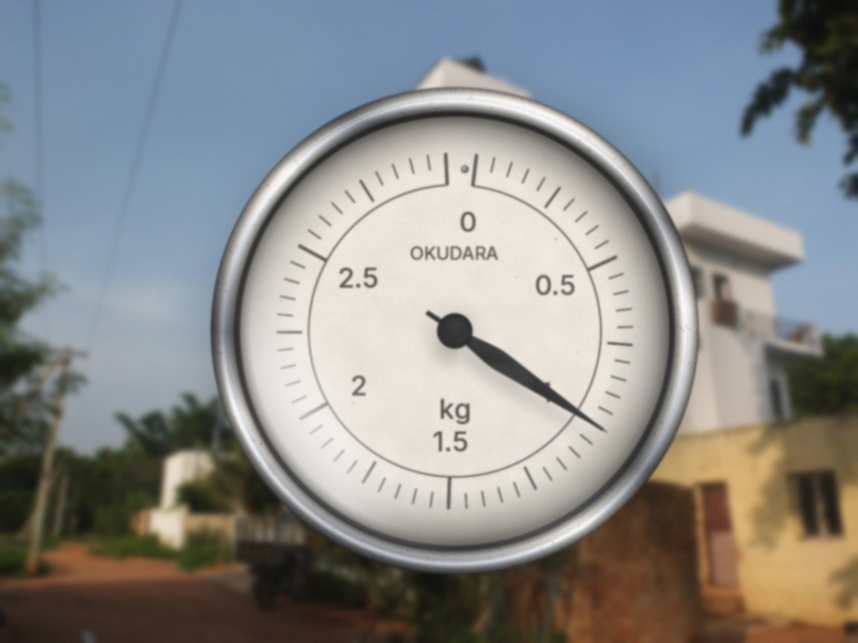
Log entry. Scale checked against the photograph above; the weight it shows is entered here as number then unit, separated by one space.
1 kg
